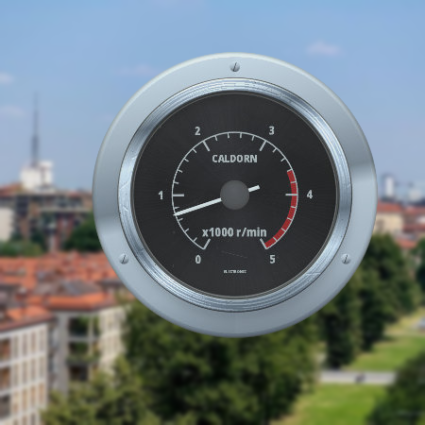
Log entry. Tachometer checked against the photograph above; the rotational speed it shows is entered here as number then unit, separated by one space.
700 rpm
